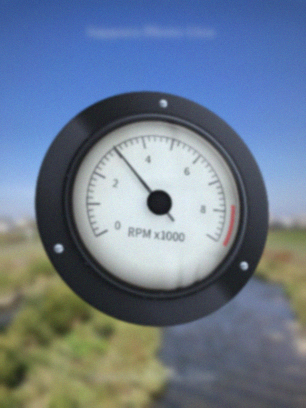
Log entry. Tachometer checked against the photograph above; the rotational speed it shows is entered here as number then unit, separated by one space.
3000 rpm
